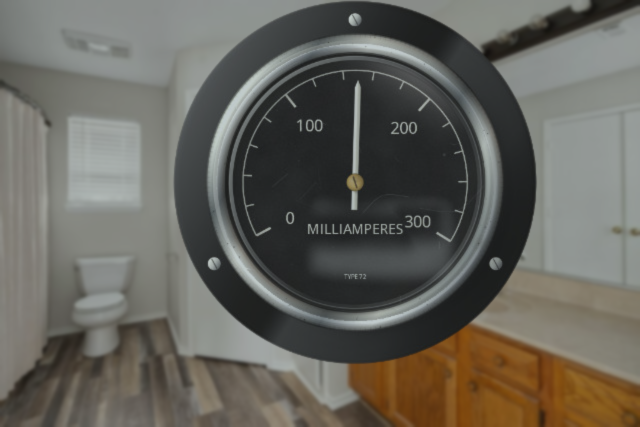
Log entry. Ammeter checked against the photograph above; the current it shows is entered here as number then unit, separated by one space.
150 mA
